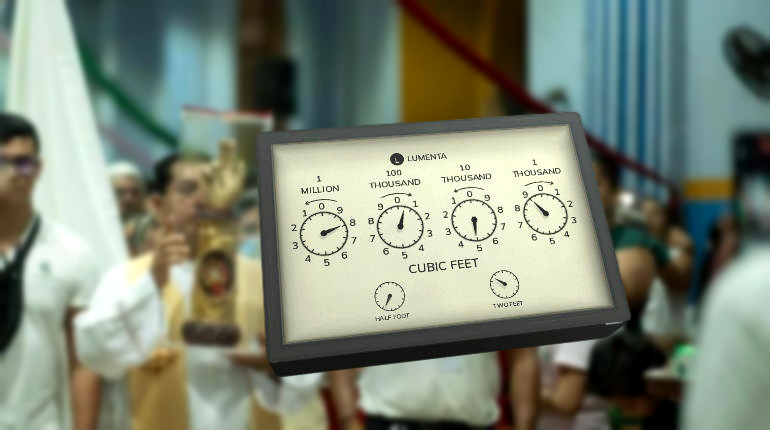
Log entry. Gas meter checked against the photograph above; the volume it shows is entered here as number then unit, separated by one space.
804900 ft³
